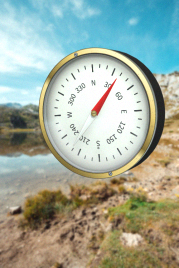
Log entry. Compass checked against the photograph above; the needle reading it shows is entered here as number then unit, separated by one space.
40 °
